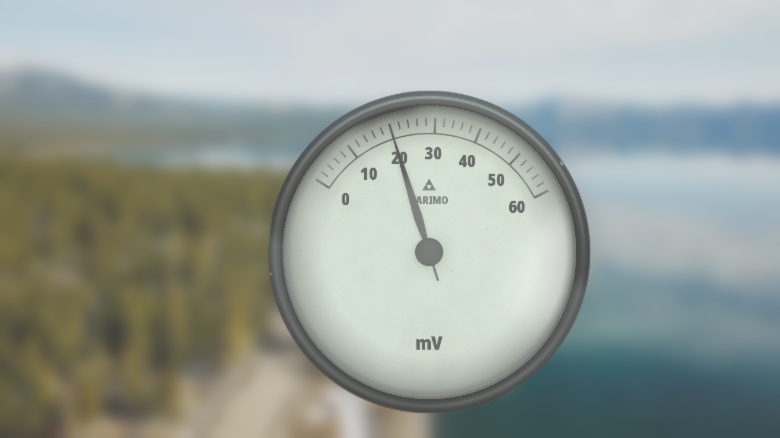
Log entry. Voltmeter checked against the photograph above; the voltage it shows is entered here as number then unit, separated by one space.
20 mV
